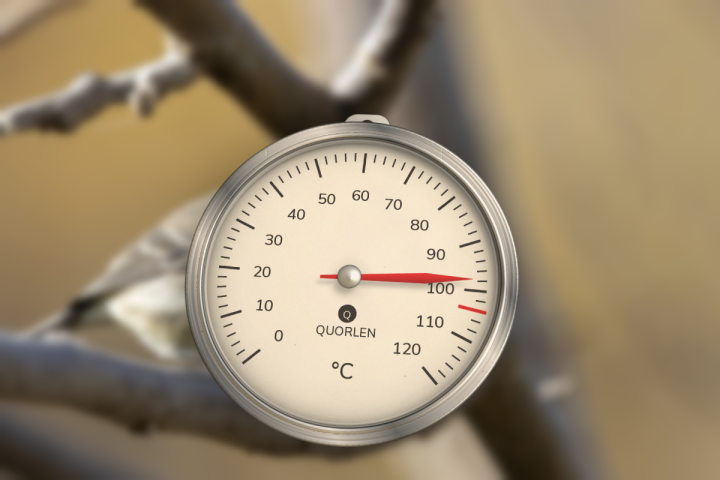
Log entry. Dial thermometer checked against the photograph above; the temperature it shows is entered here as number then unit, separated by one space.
98 °C
